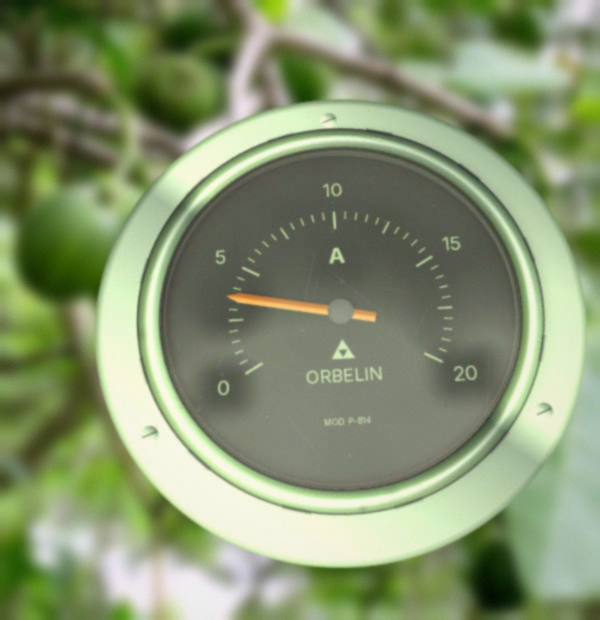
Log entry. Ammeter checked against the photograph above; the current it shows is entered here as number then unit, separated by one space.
3.5 A
